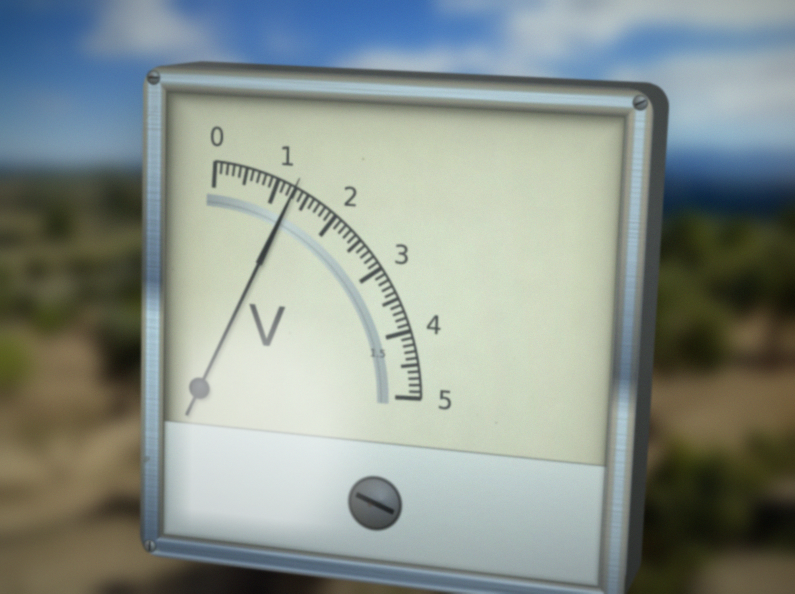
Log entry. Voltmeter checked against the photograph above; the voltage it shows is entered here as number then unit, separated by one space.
1.3 V
